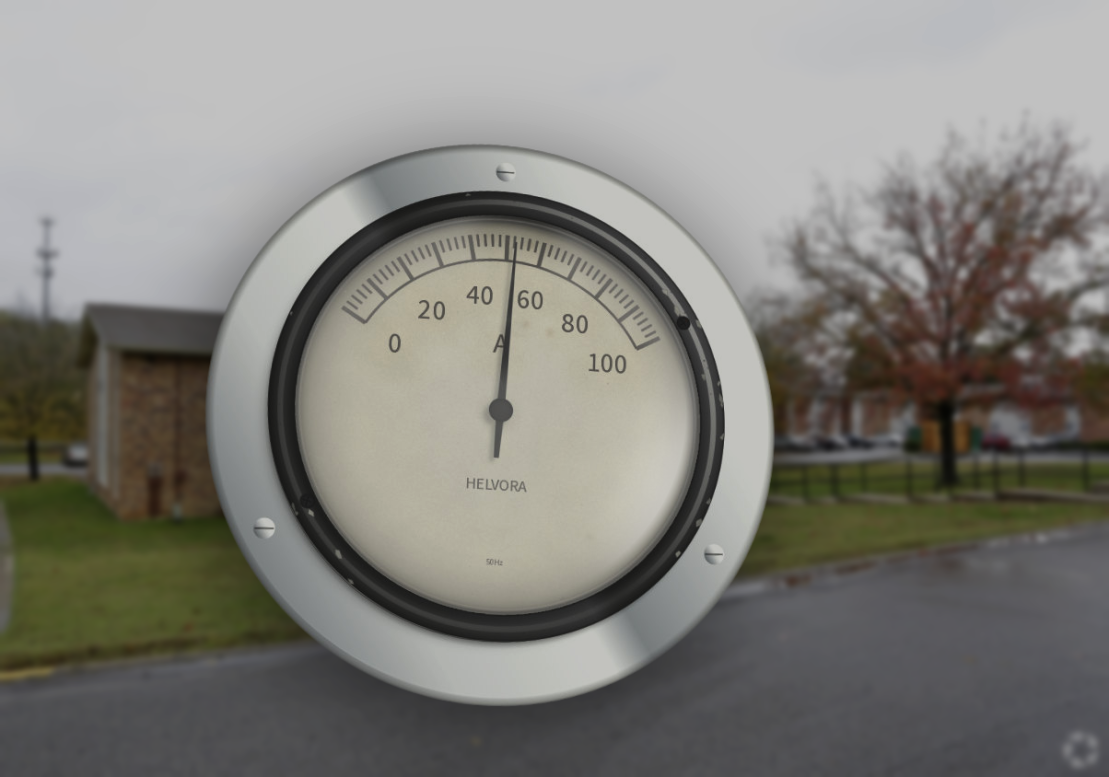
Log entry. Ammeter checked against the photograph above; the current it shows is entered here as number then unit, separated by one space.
52 A
